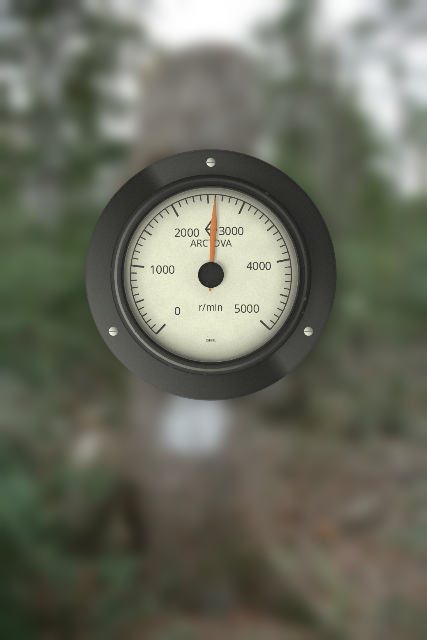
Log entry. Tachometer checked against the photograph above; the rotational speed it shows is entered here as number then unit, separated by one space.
2600 rpm
